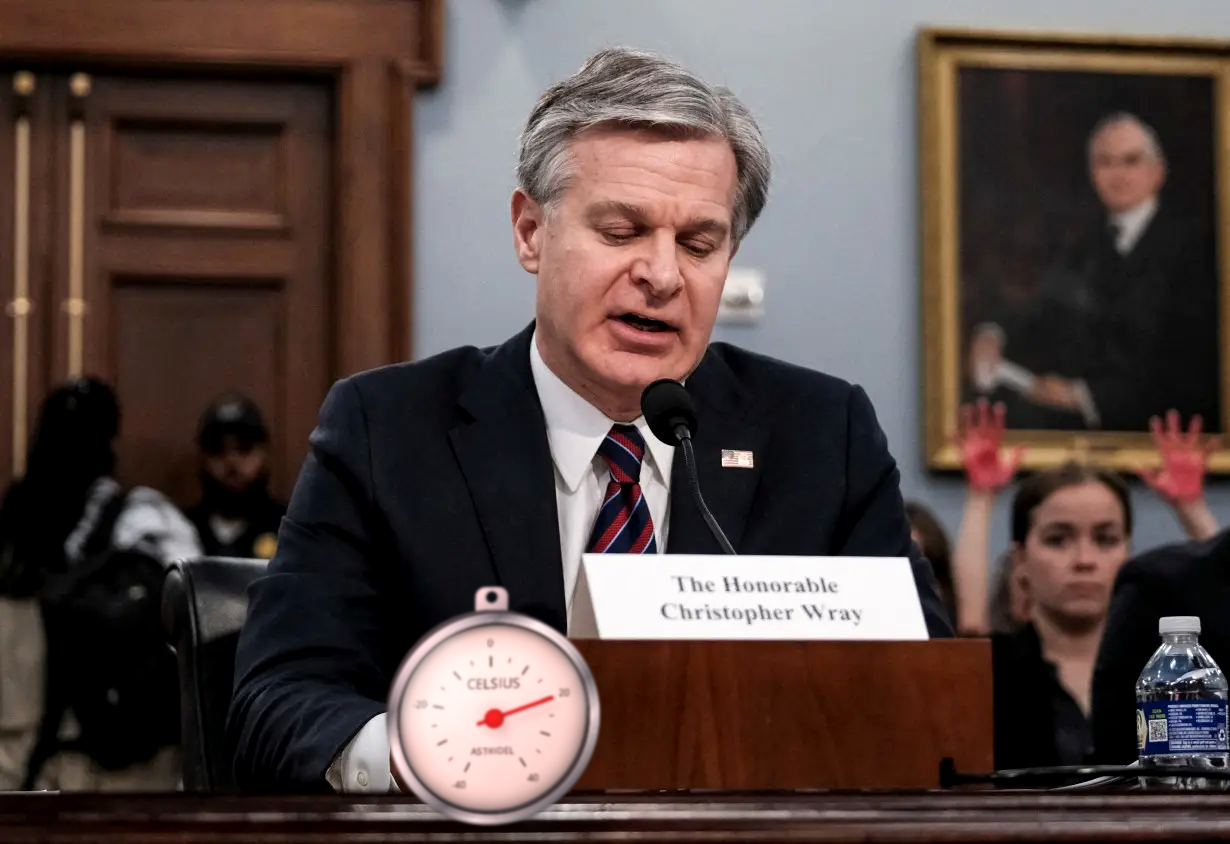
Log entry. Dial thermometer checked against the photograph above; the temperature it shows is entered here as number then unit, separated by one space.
20 °C
